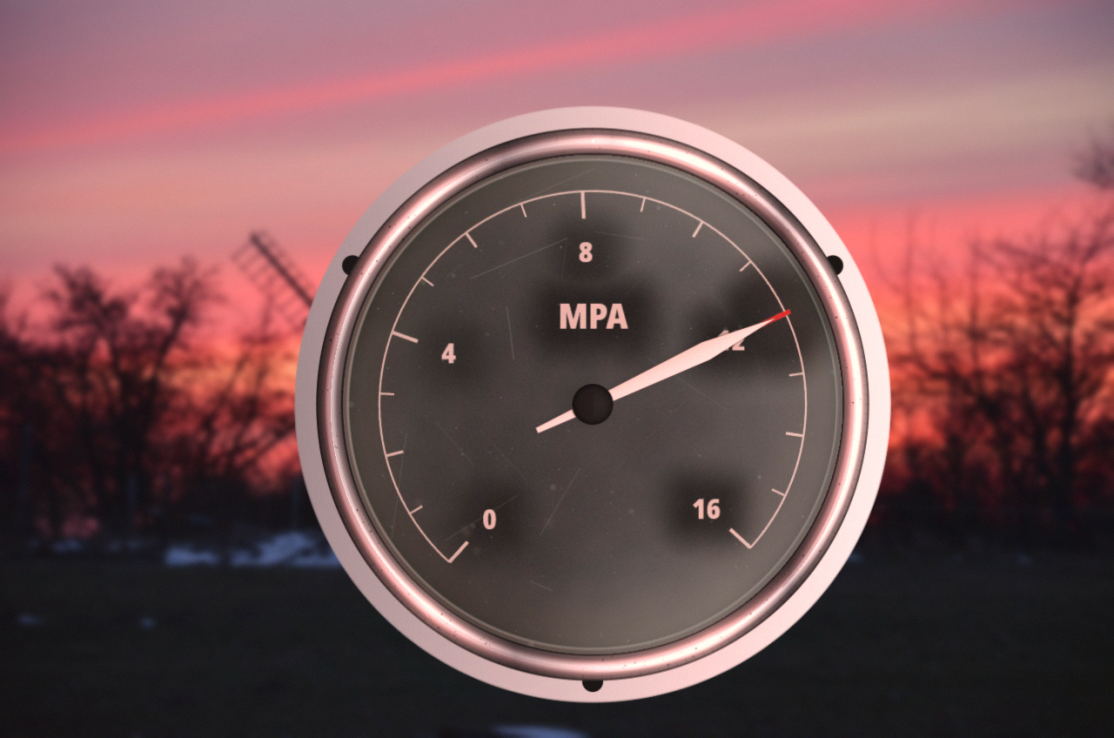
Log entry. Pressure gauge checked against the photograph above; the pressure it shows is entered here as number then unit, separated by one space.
12 MPa
